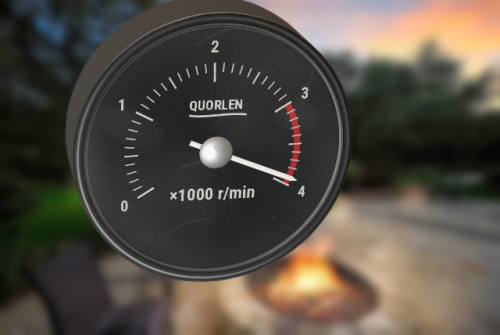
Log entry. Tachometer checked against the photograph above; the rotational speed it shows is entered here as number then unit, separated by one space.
3900 rpm
